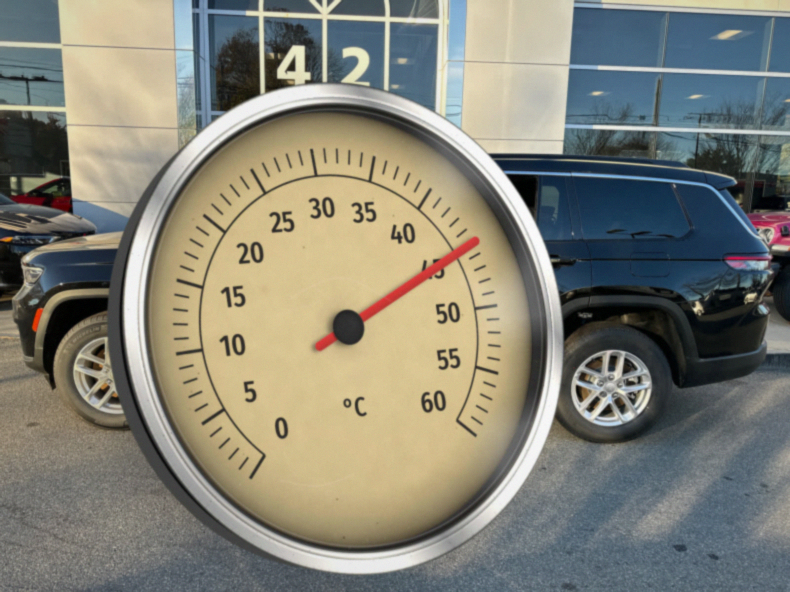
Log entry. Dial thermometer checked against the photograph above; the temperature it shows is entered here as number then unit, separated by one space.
45 °C
